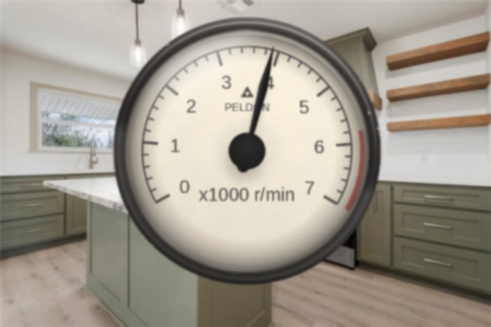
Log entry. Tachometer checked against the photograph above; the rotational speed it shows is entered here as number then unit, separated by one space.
3900 rpm
